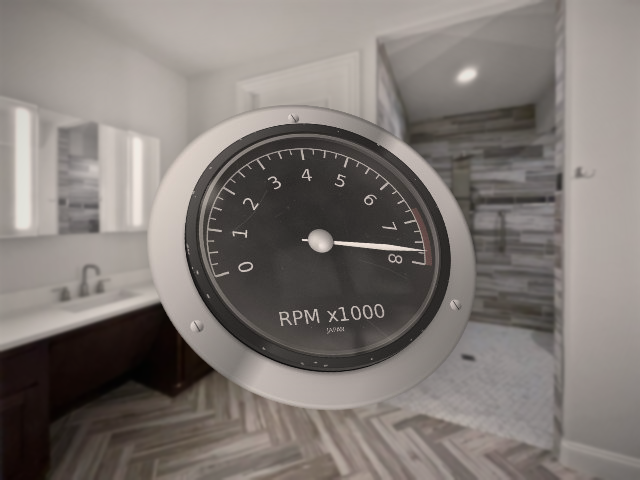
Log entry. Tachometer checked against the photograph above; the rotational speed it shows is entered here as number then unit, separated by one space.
7750 rpm
